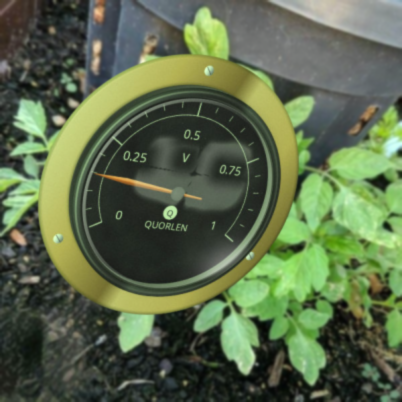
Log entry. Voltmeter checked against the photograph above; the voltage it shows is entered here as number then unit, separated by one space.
0.15 V
